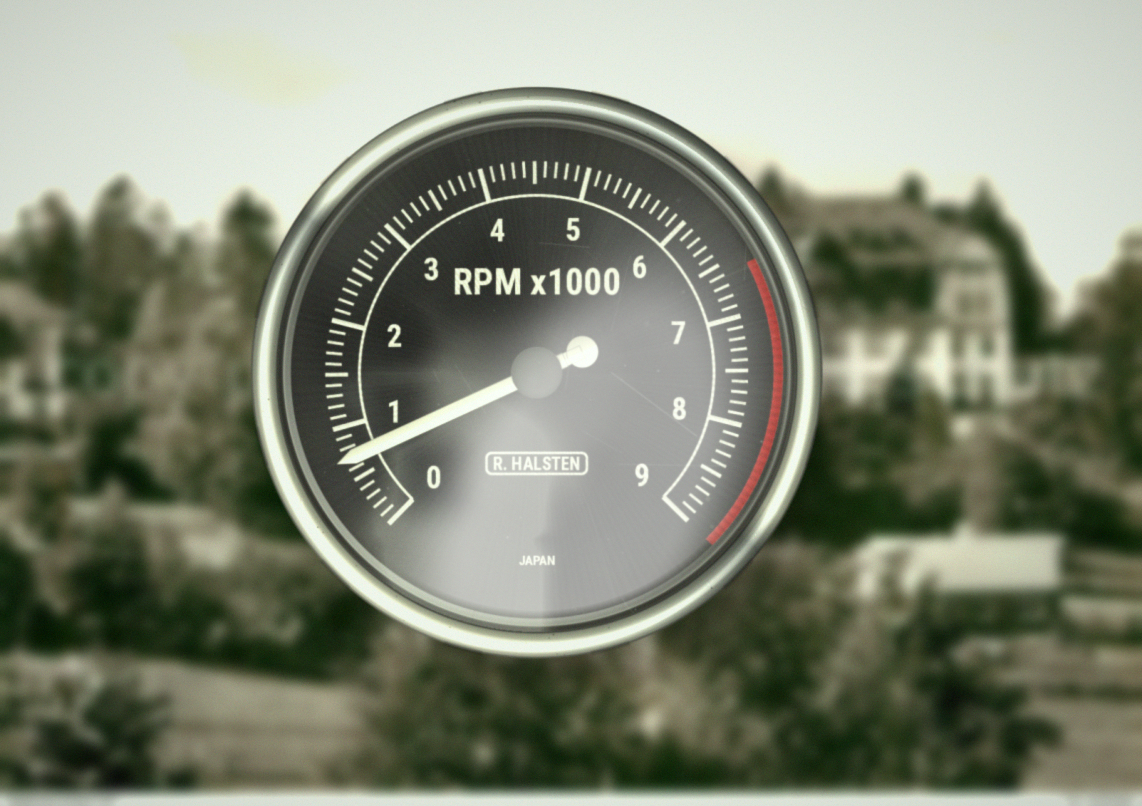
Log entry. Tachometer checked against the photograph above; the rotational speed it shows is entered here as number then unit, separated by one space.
700 rpm
